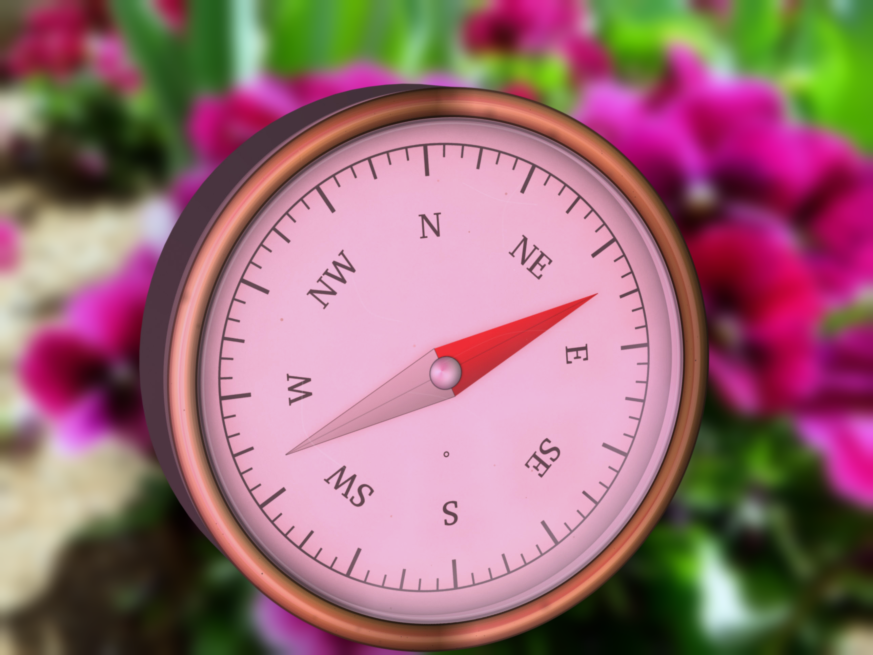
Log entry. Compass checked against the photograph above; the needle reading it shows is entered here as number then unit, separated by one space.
70 °
